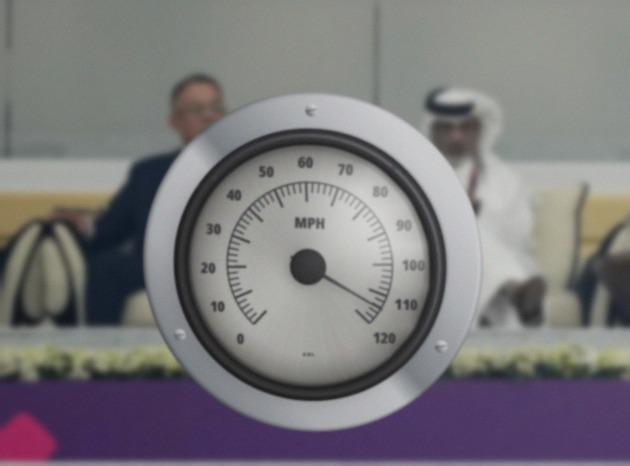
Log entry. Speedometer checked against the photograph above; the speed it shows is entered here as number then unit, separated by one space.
114 mph
